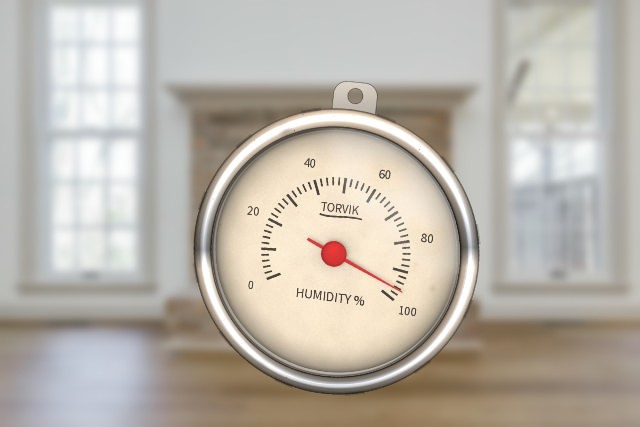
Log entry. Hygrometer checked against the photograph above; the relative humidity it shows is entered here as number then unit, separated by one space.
96 %
